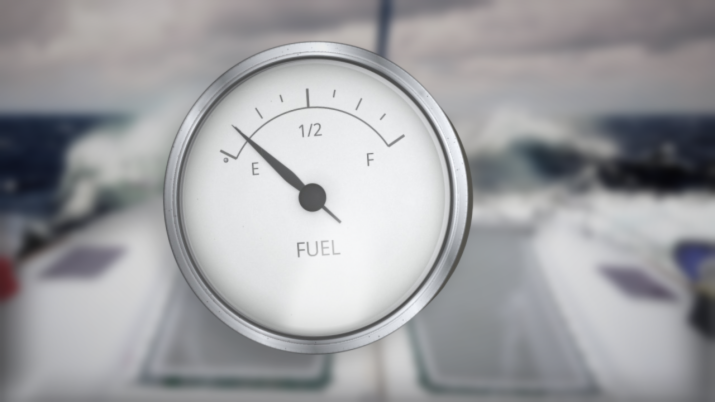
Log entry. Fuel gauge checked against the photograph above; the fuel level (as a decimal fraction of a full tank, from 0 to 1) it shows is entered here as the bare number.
0.125
